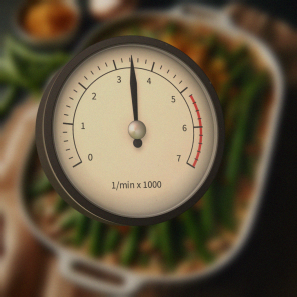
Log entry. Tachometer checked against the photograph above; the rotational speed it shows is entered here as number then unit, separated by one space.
3400 rpm
